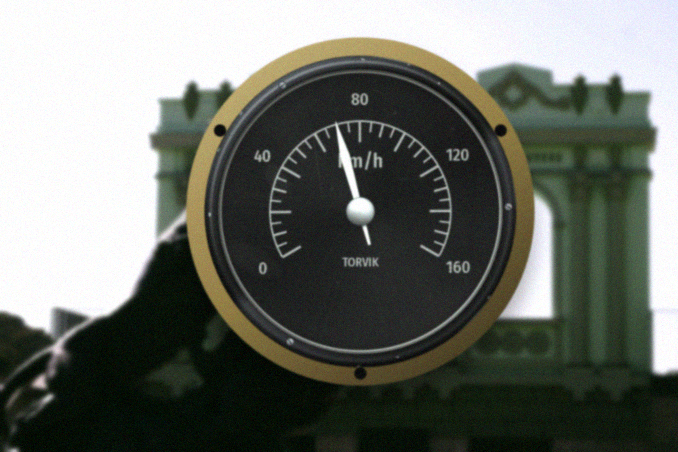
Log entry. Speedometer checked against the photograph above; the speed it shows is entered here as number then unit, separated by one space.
70 km/h
